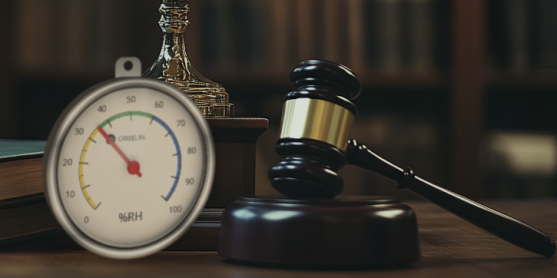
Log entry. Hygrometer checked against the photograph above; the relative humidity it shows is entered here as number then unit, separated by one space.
35 %
